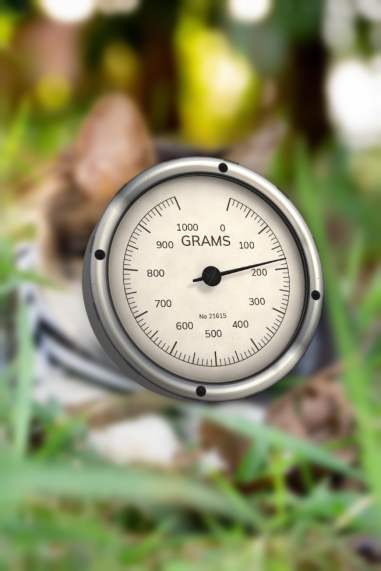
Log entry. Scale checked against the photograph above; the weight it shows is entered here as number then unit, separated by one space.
180 g
